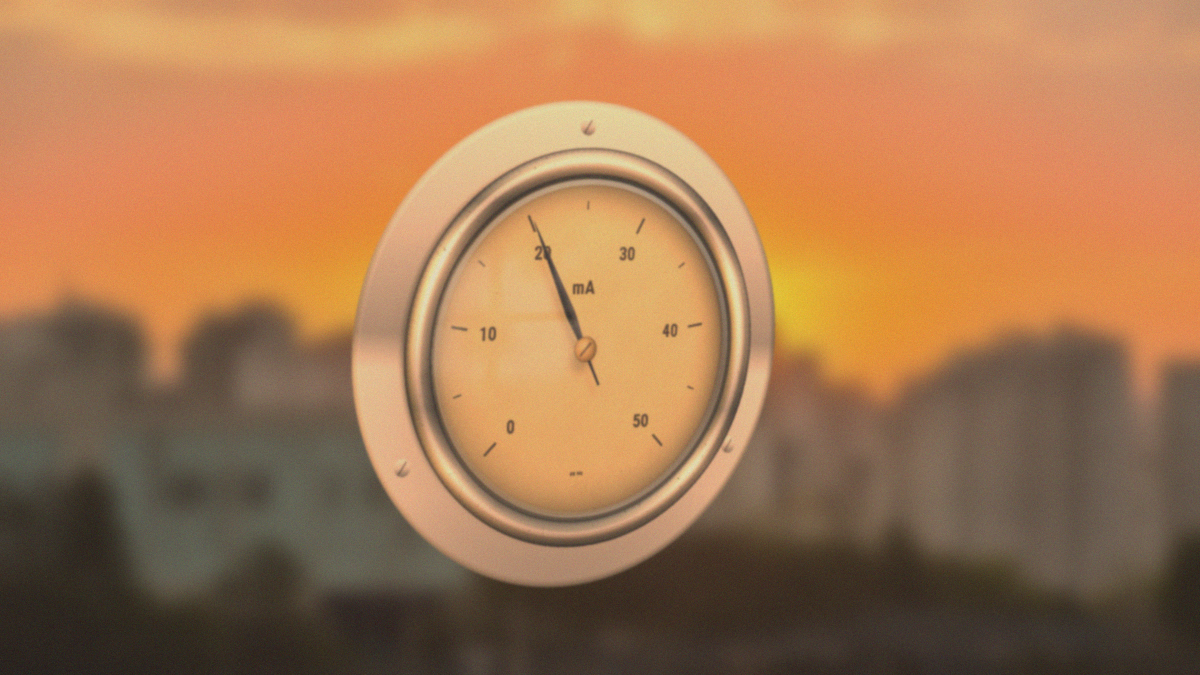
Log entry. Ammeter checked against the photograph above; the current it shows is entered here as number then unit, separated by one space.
20 mA
